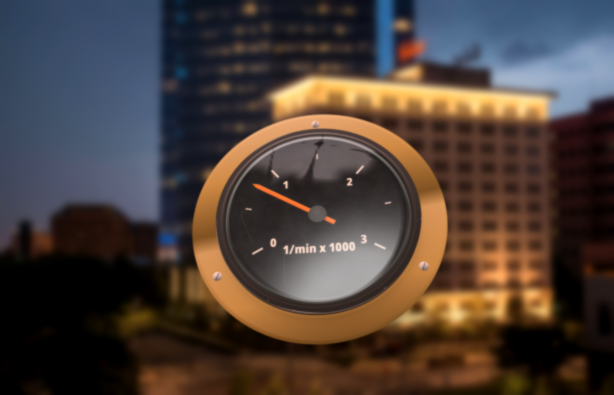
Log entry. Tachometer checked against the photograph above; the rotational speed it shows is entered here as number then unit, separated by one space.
750 rpm
